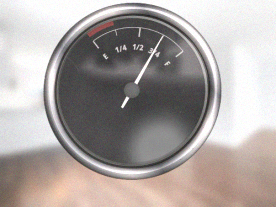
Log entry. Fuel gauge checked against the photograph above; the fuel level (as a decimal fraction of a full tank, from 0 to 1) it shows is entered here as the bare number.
0.75
